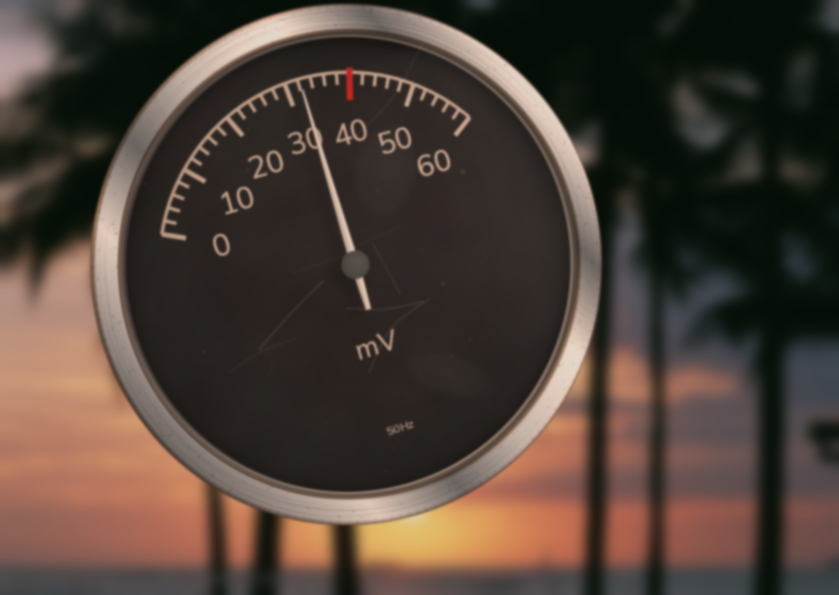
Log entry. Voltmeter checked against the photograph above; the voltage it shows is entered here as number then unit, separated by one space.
32 mV
